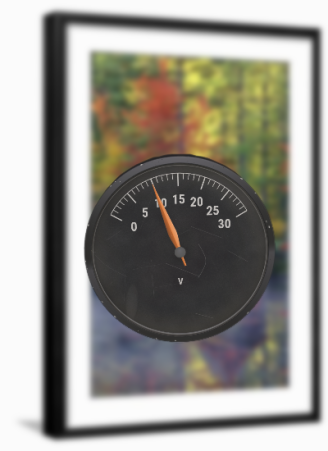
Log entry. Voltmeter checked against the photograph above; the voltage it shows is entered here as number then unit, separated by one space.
10 V
